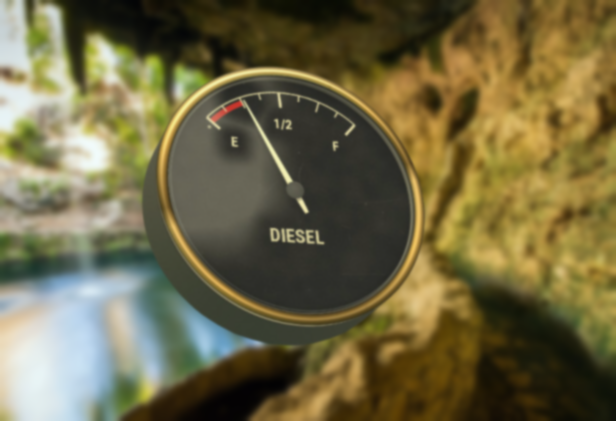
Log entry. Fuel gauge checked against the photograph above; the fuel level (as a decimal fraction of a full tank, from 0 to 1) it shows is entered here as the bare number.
0.25
